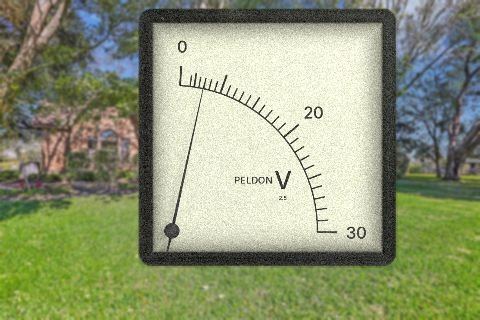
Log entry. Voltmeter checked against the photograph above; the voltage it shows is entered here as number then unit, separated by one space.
7 V
